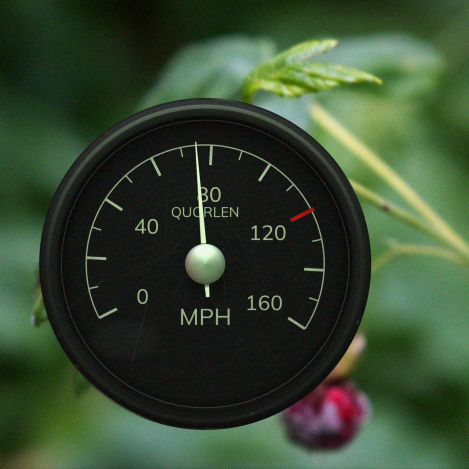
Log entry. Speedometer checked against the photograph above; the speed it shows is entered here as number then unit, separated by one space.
75 mph
